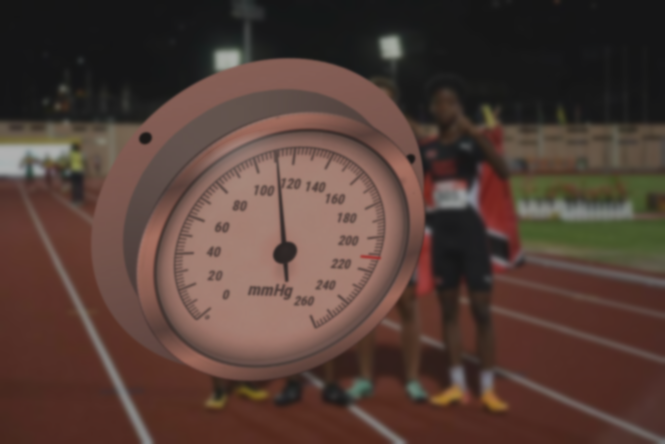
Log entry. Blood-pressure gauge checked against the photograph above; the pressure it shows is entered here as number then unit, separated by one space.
110 mmHg
